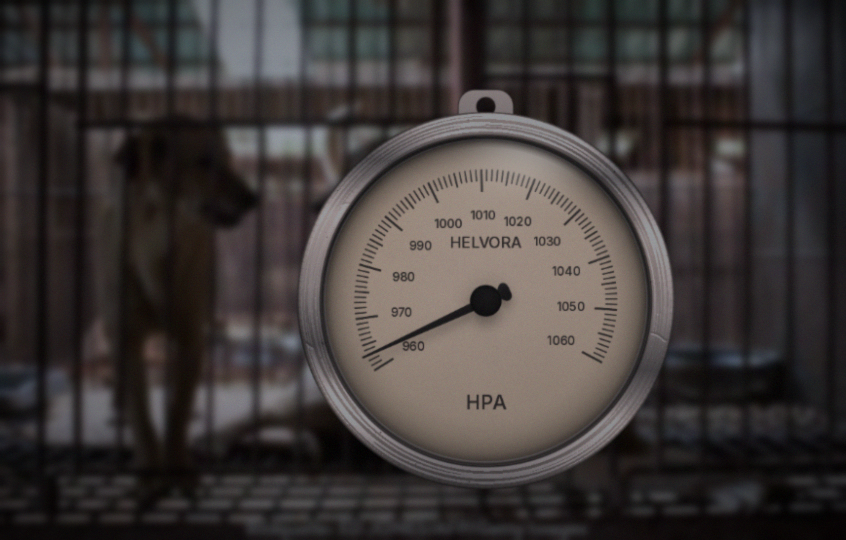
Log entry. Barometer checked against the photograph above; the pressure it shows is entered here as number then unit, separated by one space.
963 hPa
